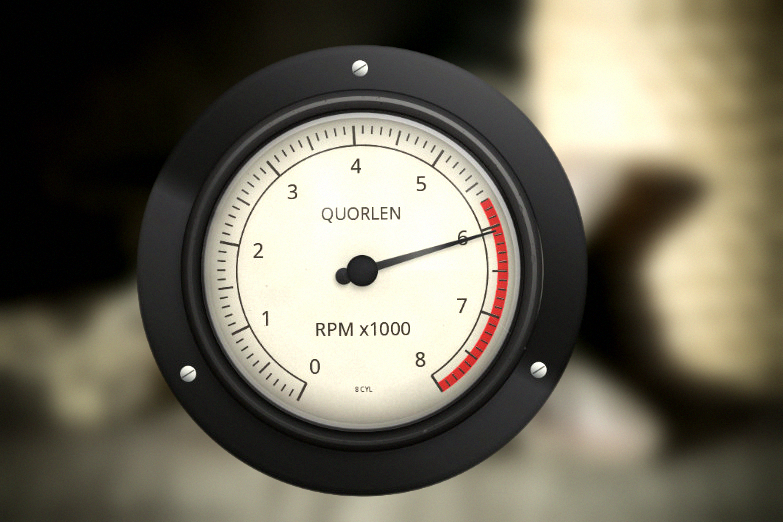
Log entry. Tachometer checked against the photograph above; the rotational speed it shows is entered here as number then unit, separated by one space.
6050 rpm
